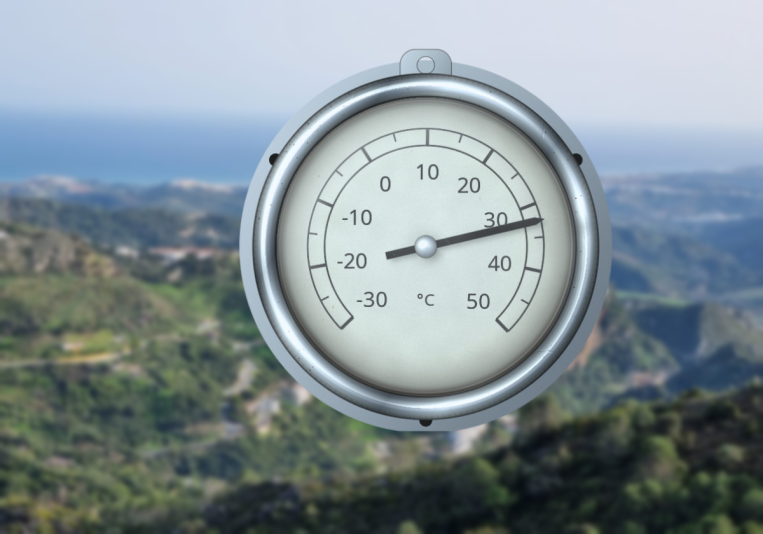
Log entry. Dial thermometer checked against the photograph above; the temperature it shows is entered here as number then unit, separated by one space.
32.5 °C
